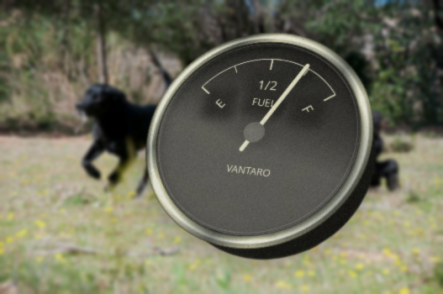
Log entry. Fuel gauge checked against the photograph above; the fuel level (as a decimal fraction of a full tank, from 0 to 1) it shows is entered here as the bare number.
0.75
